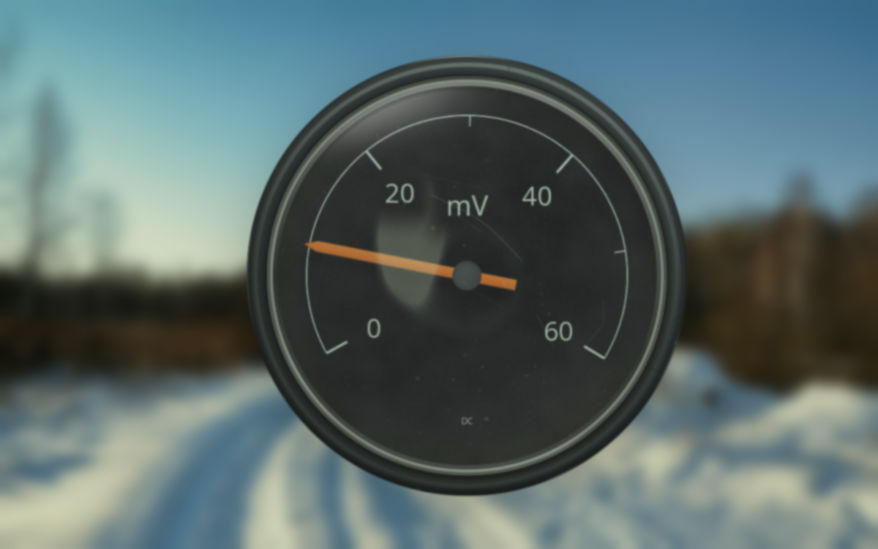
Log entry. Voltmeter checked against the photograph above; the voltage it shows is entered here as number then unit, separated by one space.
10 mV
